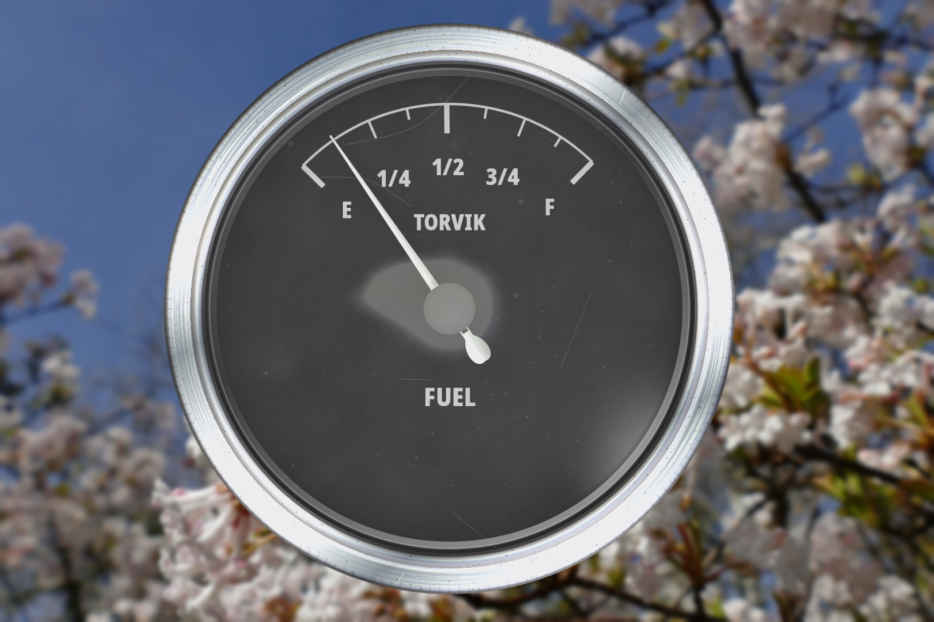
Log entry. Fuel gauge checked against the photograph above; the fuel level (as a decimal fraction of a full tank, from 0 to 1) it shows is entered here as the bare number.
0.125
